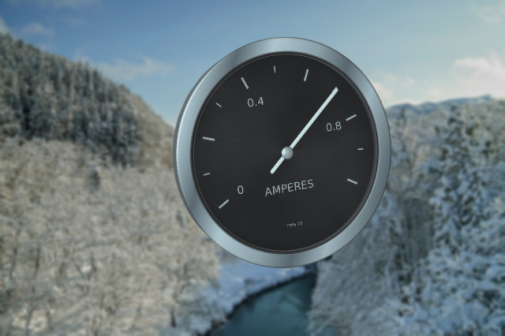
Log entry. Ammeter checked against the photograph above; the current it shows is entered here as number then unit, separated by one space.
0.7 A
